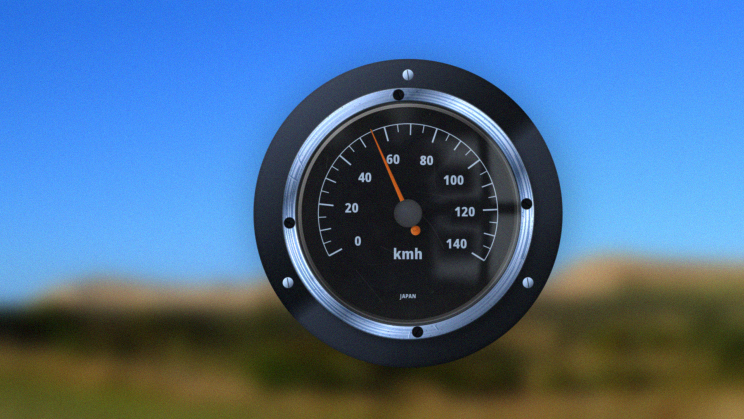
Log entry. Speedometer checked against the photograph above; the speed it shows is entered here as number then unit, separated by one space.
55 km/h
